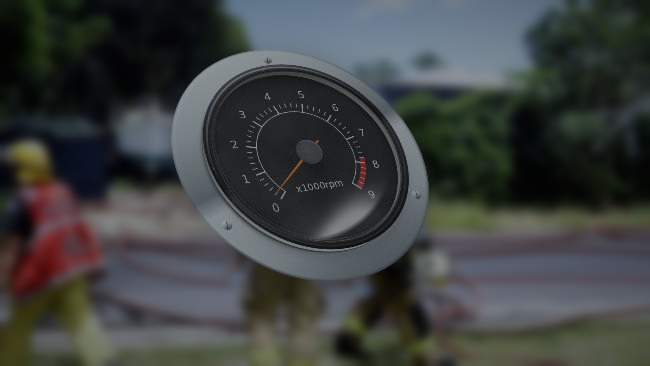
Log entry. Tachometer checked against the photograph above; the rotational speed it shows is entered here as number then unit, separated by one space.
200 rpm
